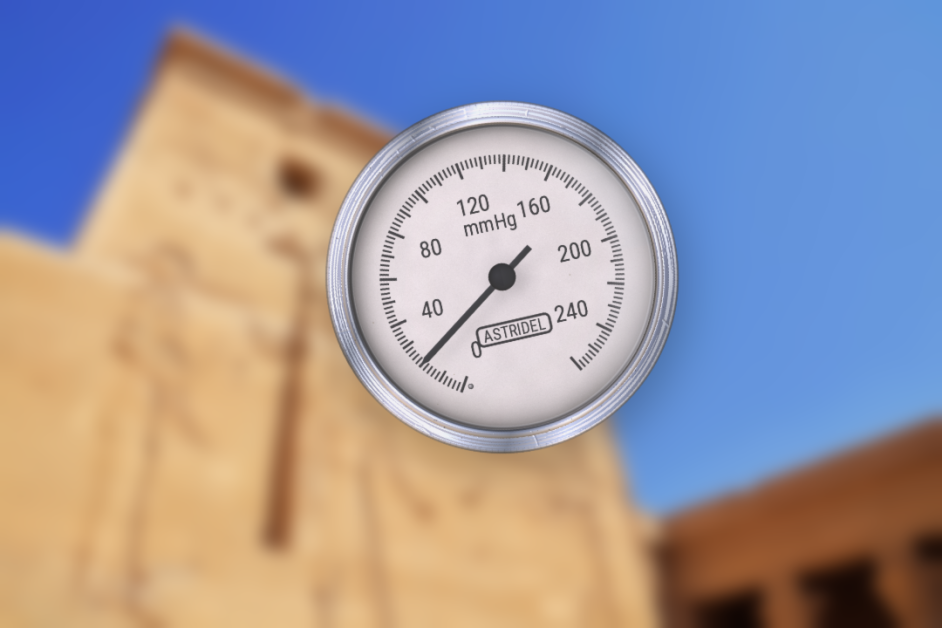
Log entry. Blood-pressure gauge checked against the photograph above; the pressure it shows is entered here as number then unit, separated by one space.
20 mmHg
